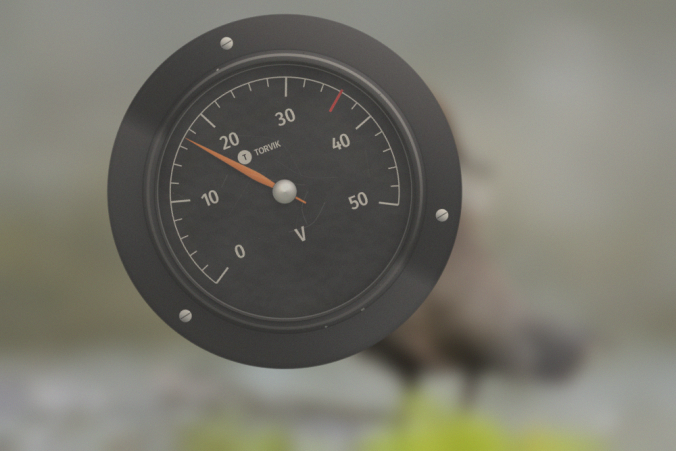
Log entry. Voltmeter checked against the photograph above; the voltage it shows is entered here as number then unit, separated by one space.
17 V
